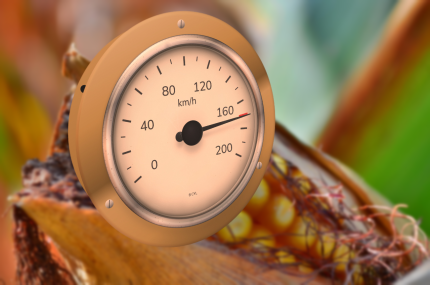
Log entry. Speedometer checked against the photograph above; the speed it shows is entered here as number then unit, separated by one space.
170 km/h
